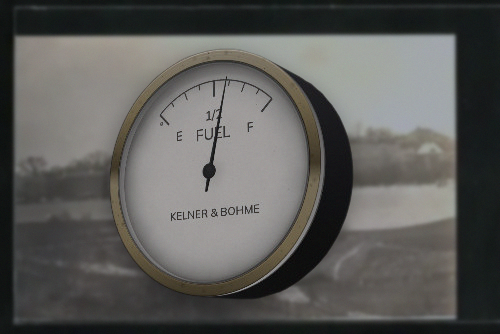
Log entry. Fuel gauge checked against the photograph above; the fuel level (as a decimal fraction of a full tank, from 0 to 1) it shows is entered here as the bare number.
0.625
